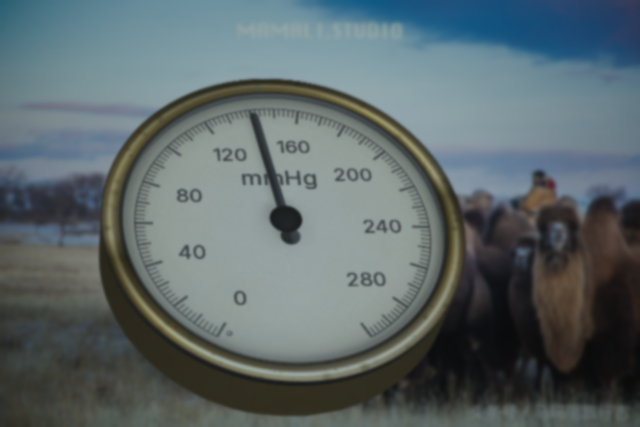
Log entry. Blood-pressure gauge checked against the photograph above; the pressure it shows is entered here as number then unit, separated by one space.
140 mmHg
